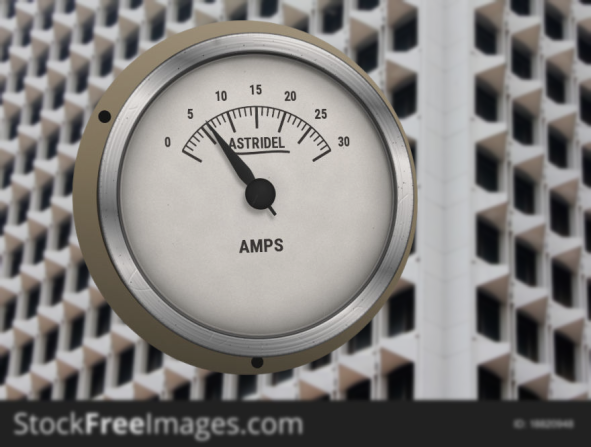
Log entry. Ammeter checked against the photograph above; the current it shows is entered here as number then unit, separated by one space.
6 A
